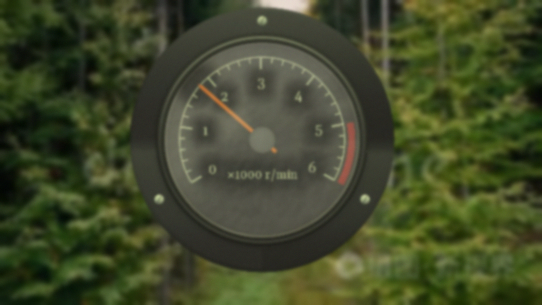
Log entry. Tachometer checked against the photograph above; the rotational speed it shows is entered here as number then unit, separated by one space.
1800 rpm
